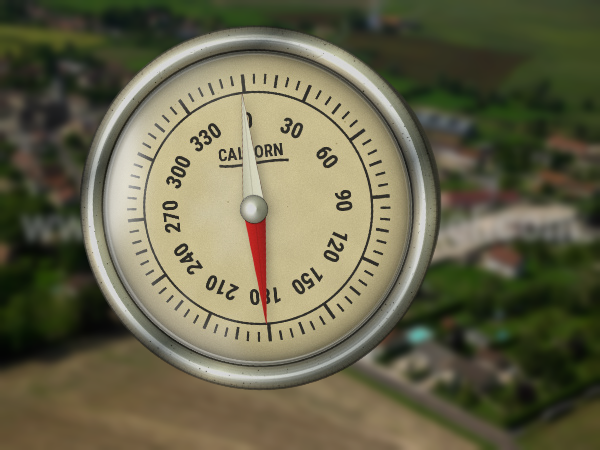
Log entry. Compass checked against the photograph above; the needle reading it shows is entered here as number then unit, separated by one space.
180 °
